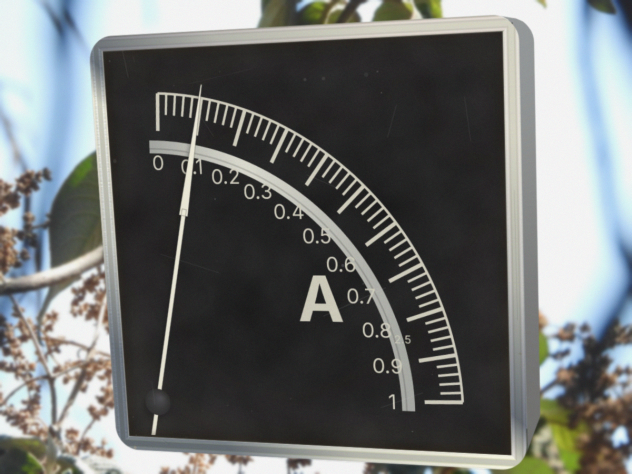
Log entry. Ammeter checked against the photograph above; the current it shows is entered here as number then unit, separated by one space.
0.1 A
